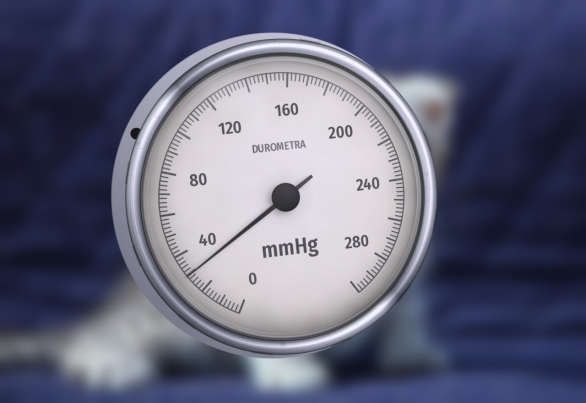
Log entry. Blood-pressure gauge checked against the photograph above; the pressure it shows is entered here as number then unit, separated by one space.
30 mmHg
